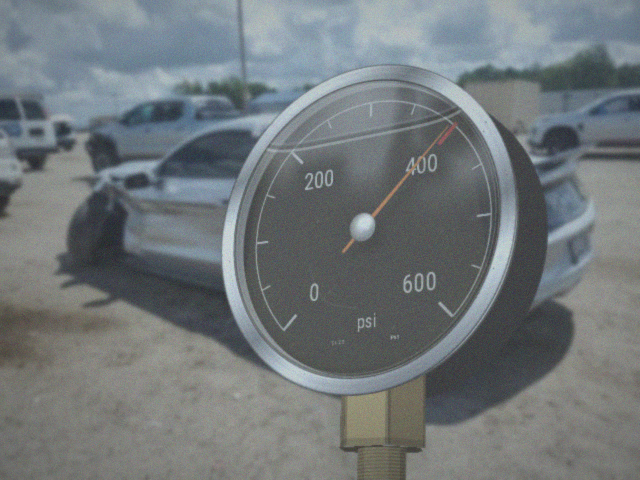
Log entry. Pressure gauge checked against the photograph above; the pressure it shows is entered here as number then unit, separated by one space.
400 psi
